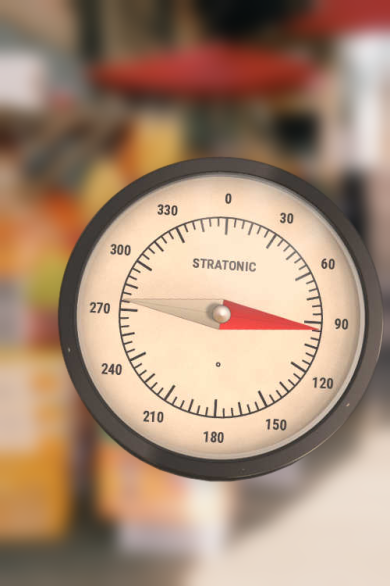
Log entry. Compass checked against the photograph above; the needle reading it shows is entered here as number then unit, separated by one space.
95 °
